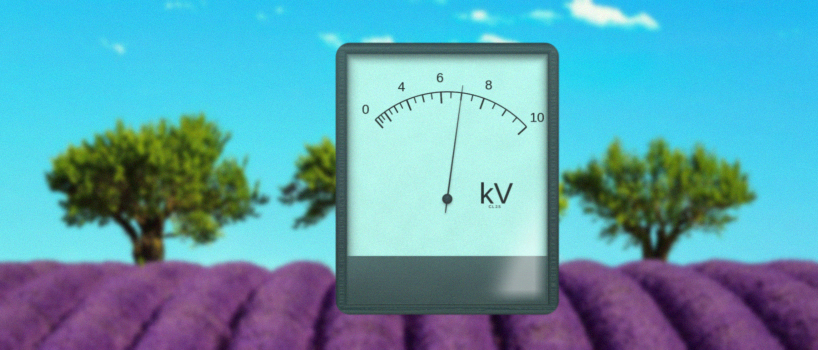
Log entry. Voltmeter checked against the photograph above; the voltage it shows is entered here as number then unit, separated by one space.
7 kV
